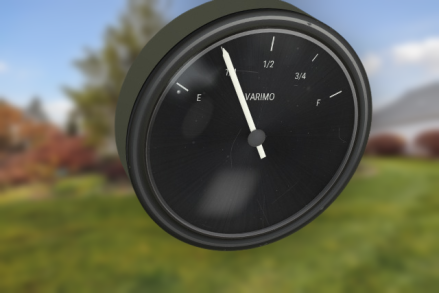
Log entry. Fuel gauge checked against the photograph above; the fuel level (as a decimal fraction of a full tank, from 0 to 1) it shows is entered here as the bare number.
0.25
